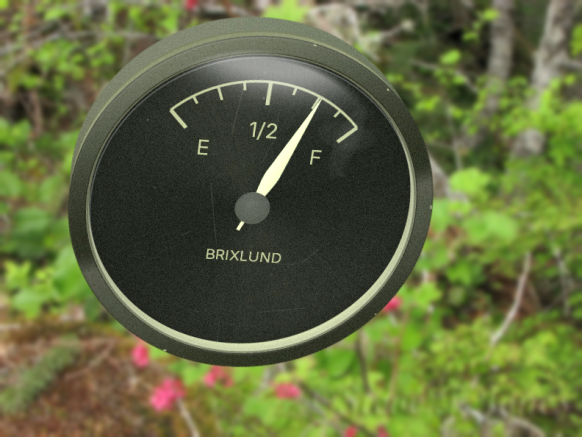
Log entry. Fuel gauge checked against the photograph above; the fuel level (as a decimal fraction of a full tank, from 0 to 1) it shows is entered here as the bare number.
0.75
